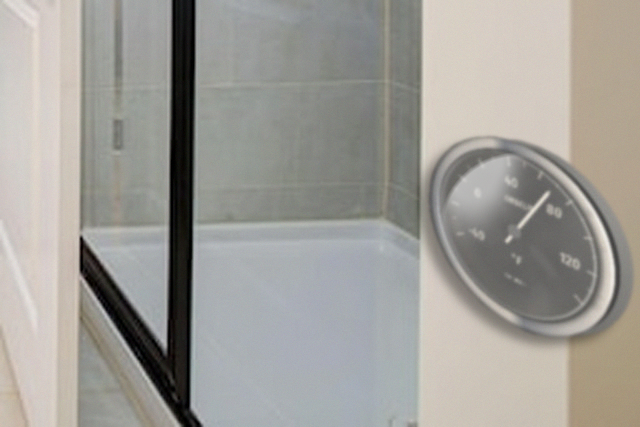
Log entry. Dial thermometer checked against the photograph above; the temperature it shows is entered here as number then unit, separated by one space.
70 °F
